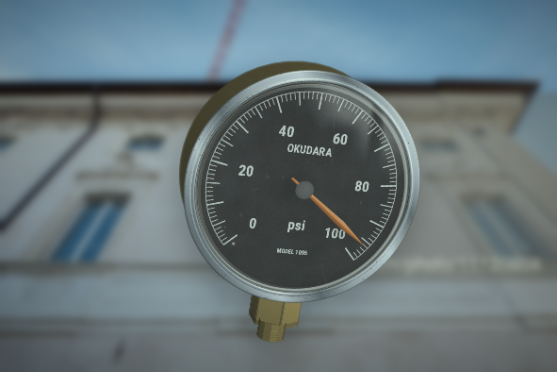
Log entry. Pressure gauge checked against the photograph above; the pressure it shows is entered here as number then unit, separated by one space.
96 psi
